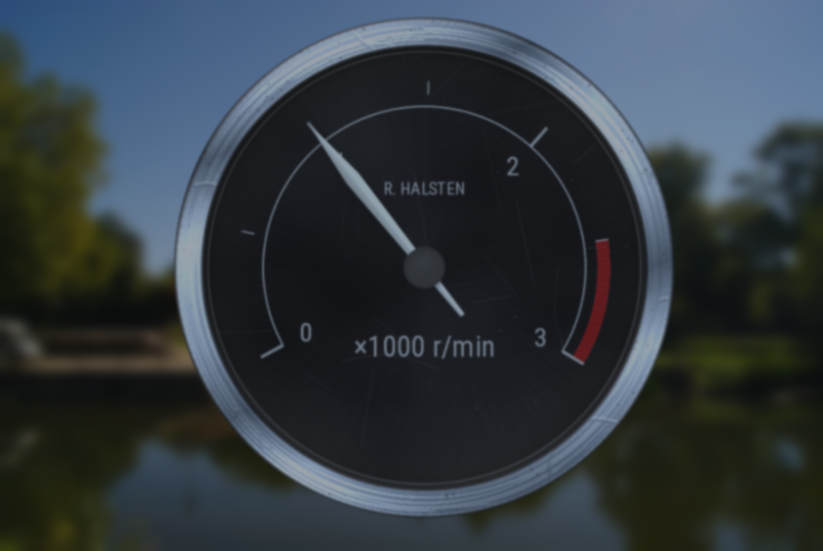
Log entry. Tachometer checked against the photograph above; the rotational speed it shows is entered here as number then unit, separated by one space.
1000 rpm
